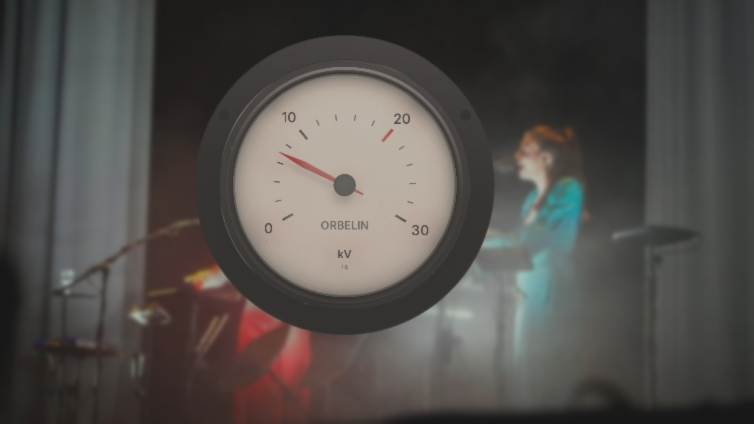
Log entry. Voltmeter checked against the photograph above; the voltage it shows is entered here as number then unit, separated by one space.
7 kV
